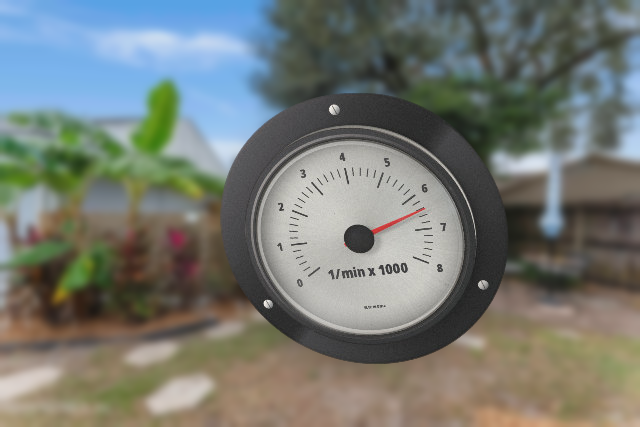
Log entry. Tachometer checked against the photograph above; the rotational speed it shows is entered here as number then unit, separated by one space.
6400 rpm
